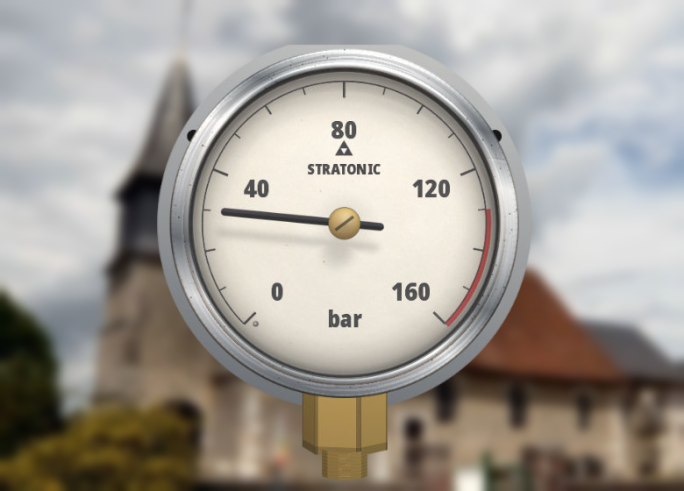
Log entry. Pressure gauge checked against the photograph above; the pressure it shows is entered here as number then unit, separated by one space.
30 bar
